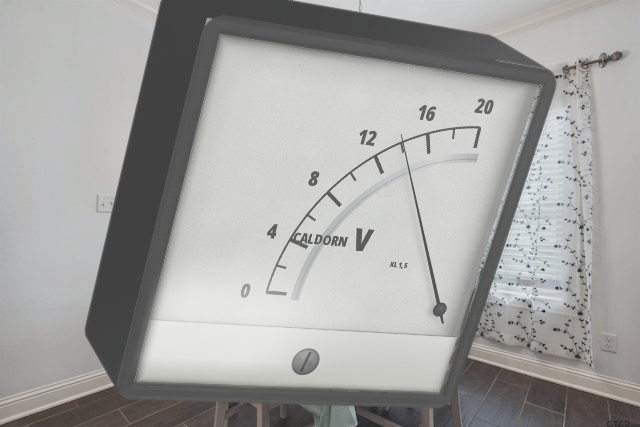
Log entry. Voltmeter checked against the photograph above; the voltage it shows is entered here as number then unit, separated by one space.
14 V
